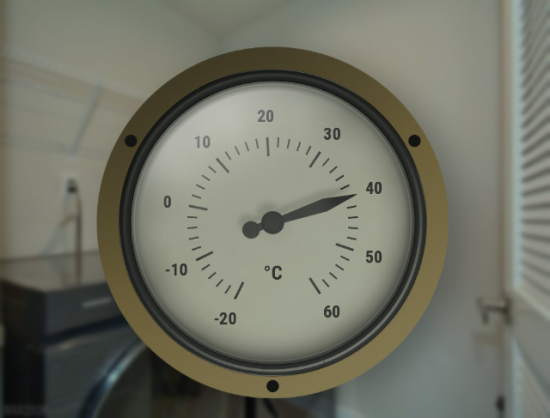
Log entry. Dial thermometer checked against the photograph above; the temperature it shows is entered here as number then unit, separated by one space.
40 °C
